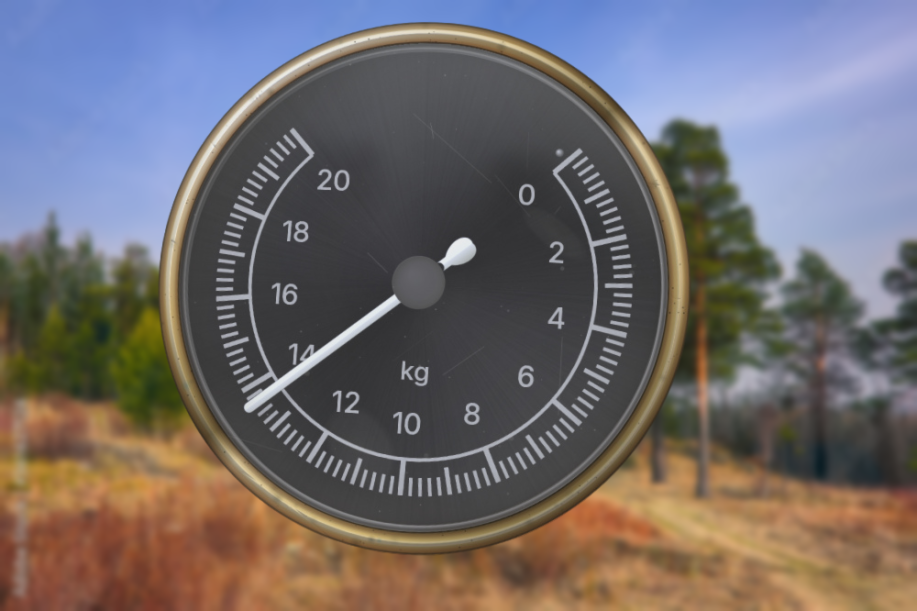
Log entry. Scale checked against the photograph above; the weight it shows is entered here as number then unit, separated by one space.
13.6 kg
